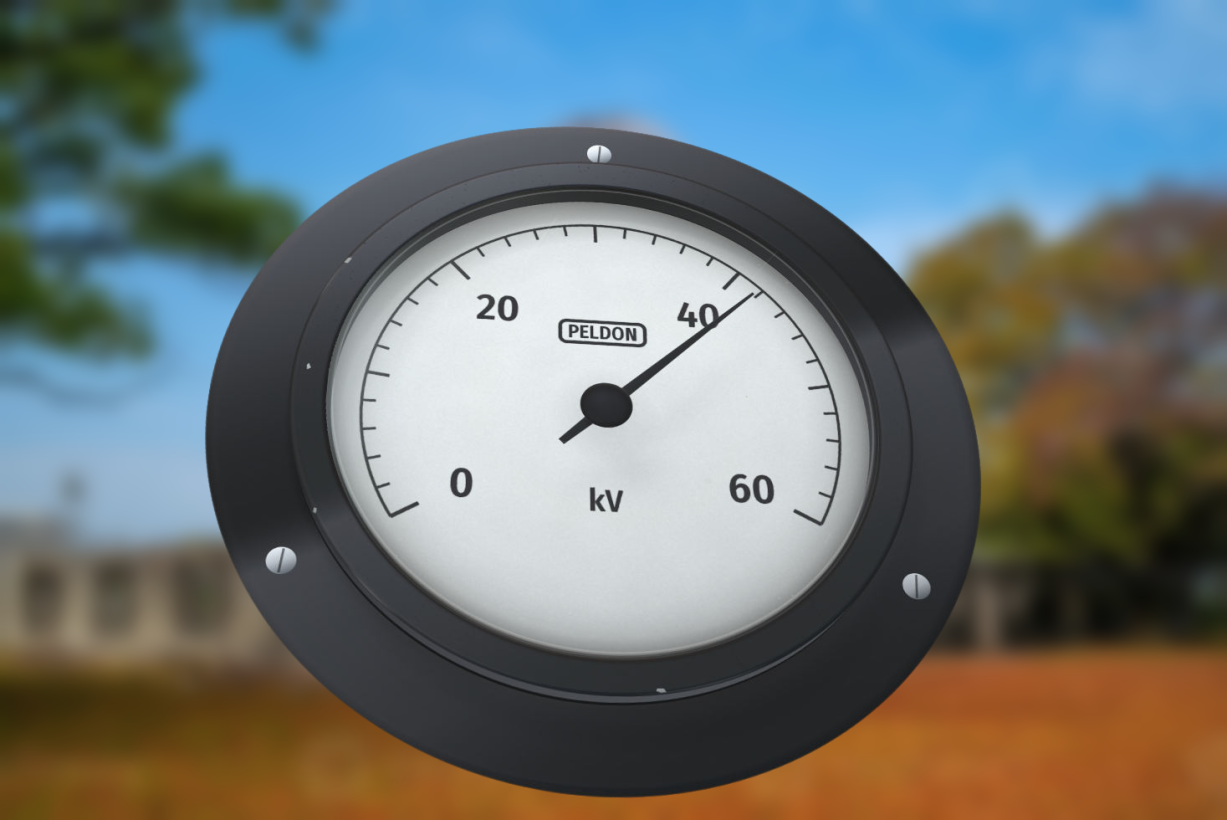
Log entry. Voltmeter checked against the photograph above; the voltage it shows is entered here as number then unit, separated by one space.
42 kV
